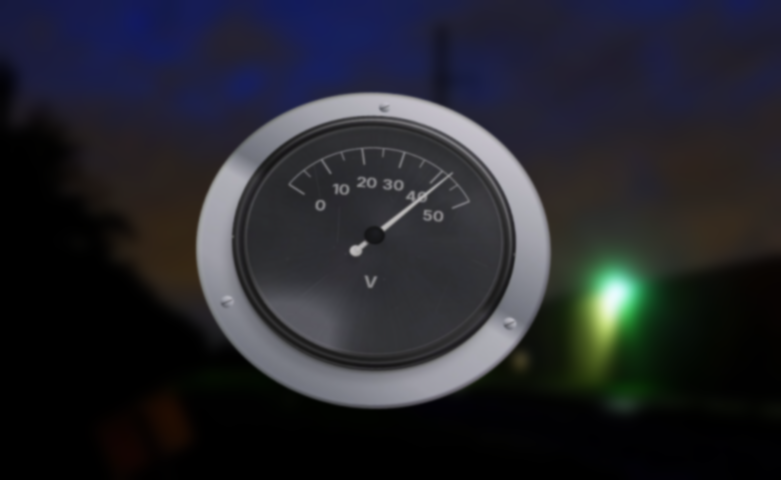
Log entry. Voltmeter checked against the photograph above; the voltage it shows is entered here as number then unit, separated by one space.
42.5 V
